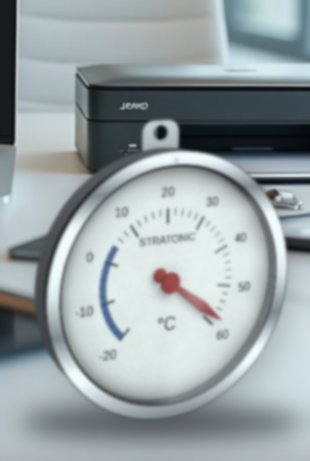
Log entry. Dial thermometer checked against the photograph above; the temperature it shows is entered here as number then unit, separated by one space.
58 °C
